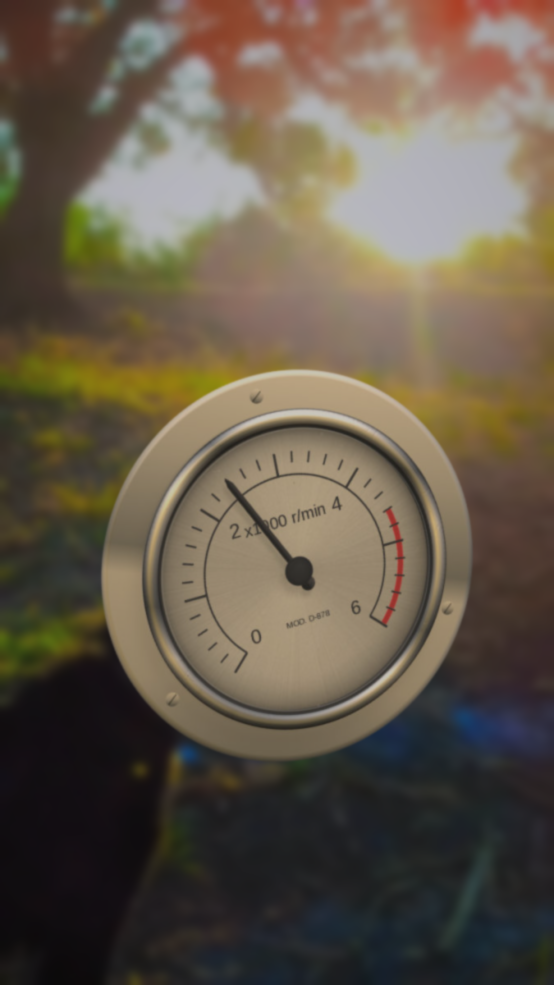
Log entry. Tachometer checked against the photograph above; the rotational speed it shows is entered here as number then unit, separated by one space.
2400 rpm
